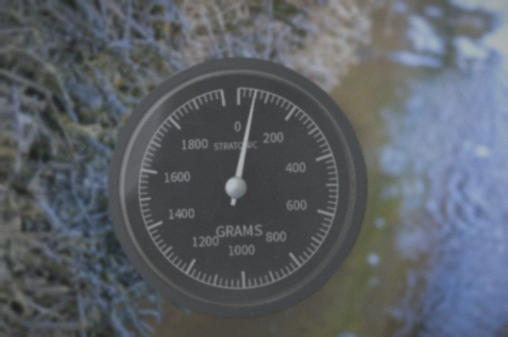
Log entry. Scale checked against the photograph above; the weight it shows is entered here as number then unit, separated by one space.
60 g
